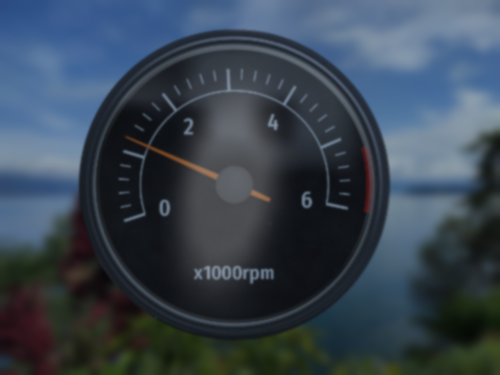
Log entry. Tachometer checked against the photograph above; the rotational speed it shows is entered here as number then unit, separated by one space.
1200 rpm
